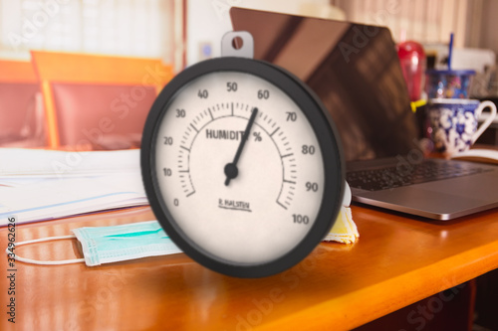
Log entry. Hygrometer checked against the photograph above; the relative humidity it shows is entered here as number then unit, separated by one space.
60 %
